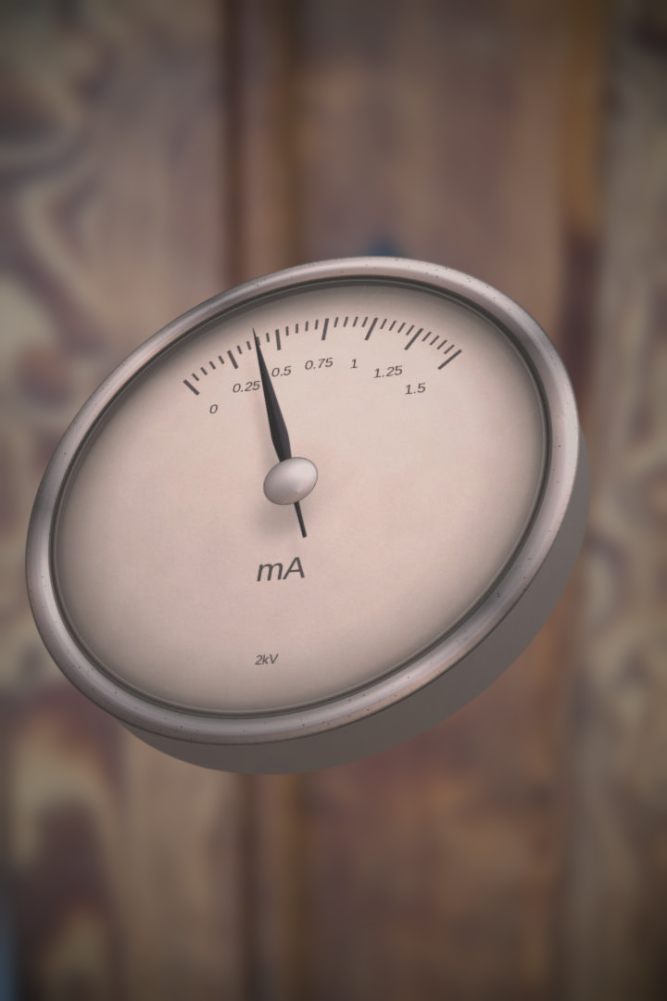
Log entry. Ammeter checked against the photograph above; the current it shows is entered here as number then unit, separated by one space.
0.4 mA
